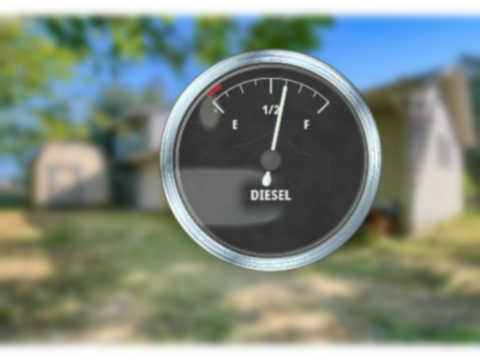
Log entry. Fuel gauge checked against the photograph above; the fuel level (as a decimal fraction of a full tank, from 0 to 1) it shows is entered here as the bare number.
0.625
